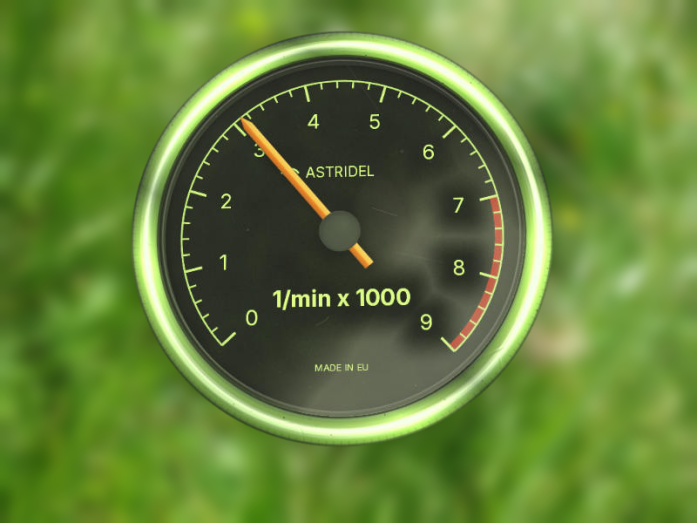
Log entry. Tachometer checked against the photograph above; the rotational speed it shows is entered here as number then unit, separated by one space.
3100 rpm
